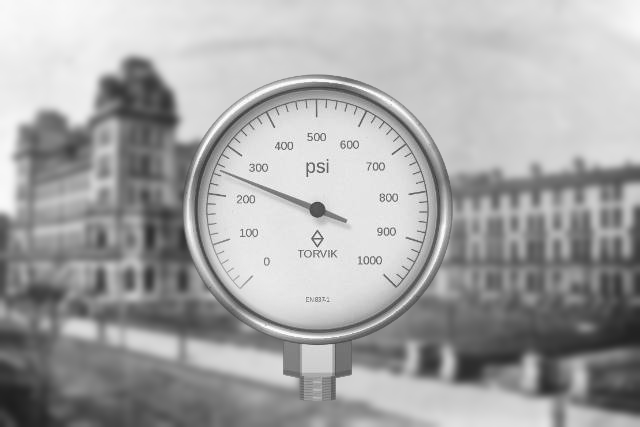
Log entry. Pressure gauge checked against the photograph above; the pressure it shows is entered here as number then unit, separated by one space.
250 psi
